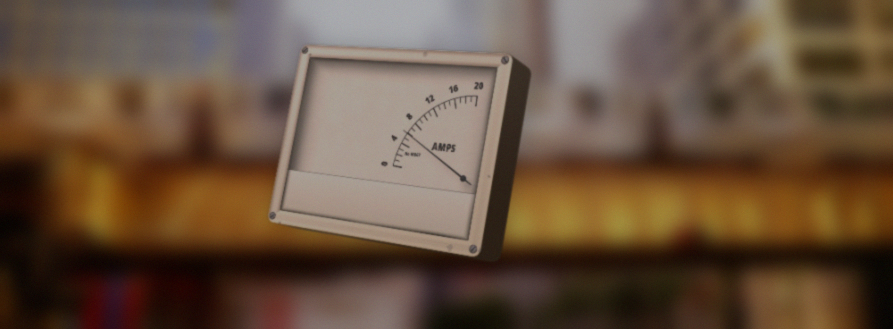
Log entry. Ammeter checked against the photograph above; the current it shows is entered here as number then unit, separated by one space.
6 A
